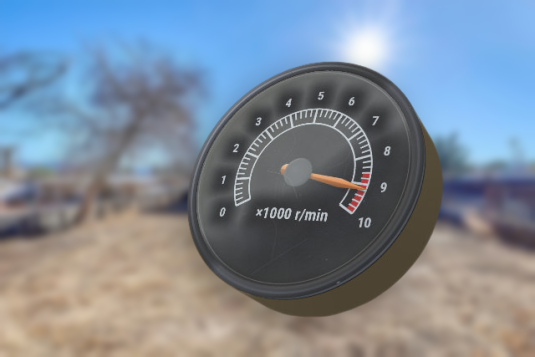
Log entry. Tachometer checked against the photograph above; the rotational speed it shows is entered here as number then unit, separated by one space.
9200 rpm
